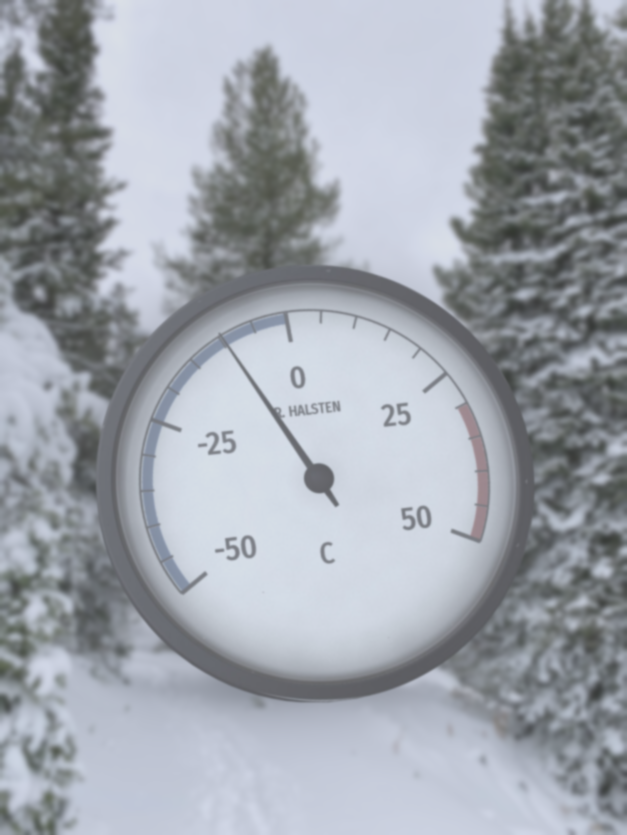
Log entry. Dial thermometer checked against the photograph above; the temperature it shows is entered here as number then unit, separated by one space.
-10 °C
